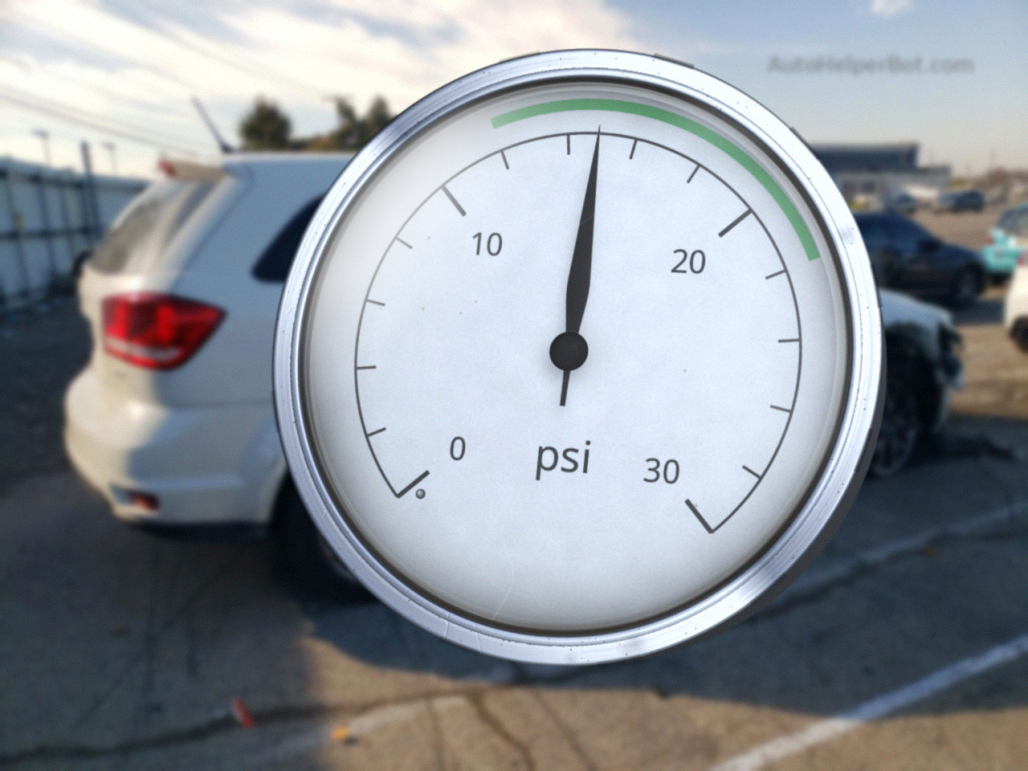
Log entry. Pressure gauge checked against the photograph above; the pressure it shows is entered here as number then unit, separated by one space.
15 psi
